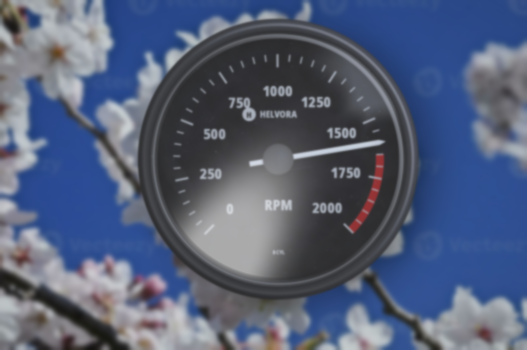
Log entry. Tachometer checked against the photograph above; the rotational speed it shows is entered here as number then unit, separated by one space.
1600 rpm
